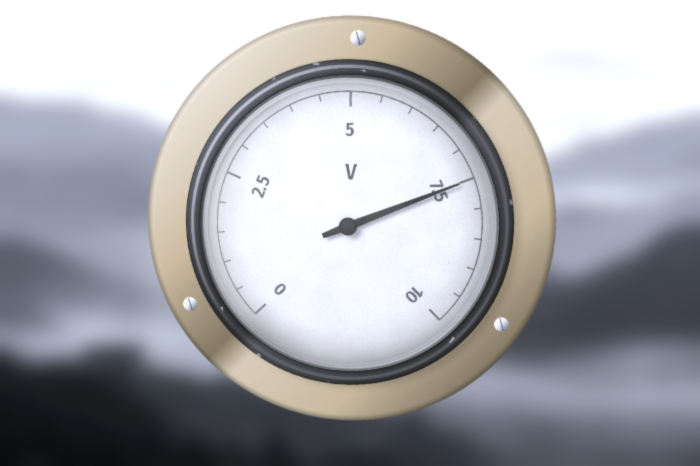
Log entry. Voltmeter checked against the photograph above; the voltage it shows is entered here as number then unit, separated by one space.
7.5 V
